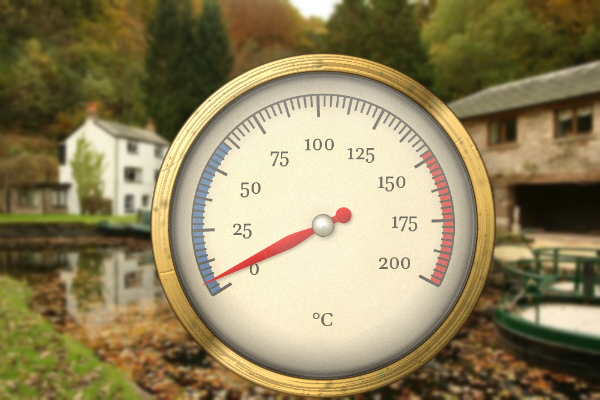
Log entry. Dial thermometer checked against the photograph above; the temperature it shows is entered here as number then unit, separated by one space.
5 °C
